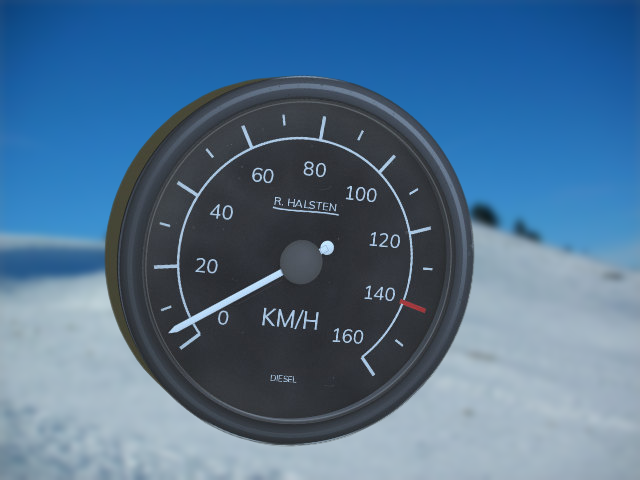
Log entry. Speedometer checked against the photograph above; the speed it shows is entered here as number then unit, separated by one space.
5 km/h
